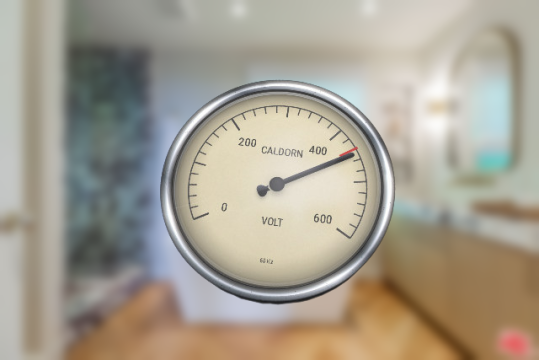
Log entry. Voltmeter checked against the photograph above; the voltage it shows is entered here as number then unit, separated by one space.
450 V
